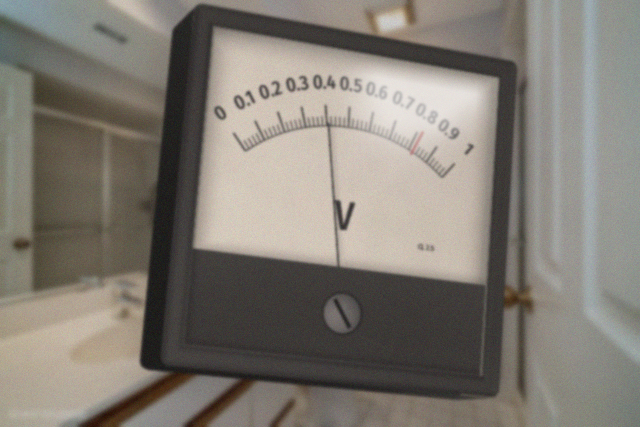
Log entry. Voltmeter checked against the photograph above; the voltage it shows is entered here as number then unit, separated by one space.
0.4 V
